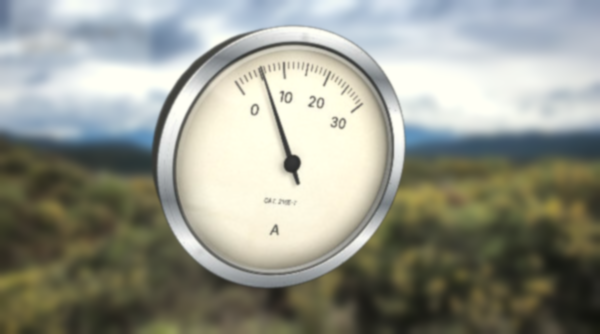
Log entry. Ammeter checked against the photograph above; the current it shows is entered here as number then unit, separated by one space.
5 A
